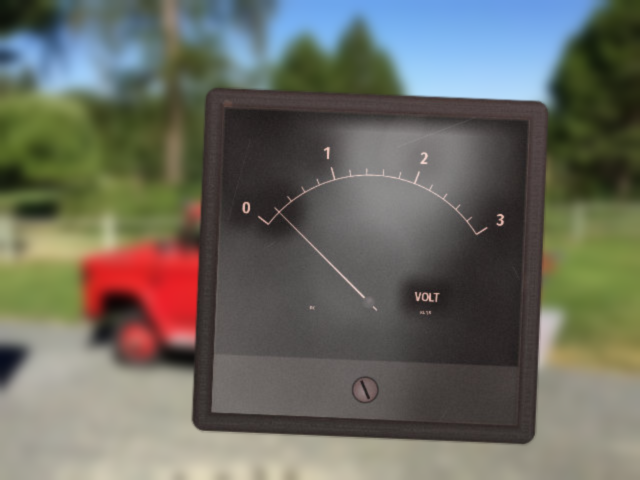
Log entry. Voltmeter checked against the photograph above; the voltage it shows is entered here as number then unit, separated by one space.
0.2 V
